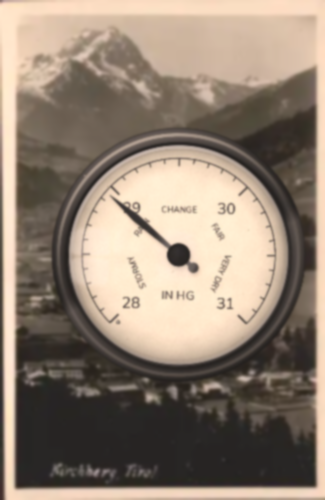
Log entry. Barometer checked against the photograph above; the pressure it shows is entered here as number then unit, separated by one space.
28.95 inHg
